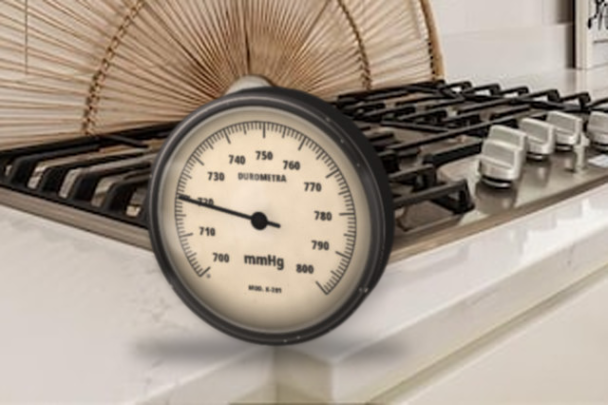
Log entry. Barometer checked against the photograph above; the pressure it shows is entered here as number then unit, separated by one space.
720 mmHg
